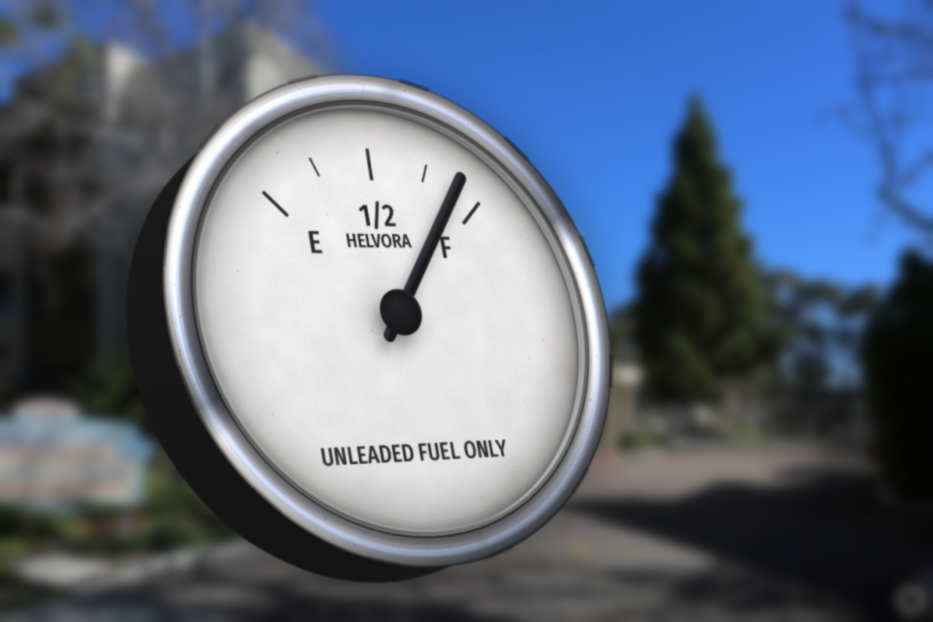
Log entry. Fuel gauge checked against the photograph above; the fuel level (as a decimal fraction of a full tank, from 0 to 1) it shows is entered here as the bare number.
0.875
